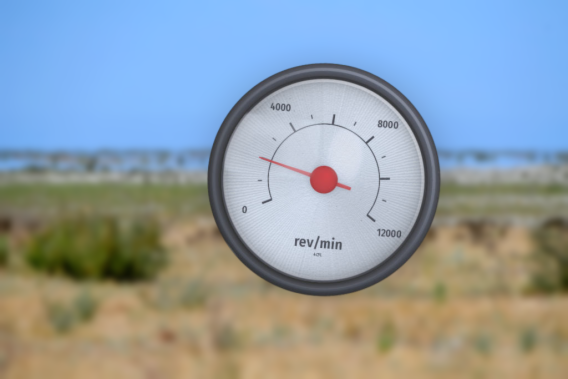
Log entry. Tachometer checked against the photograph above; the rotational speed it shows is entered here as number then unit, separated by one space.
2000 rpm
